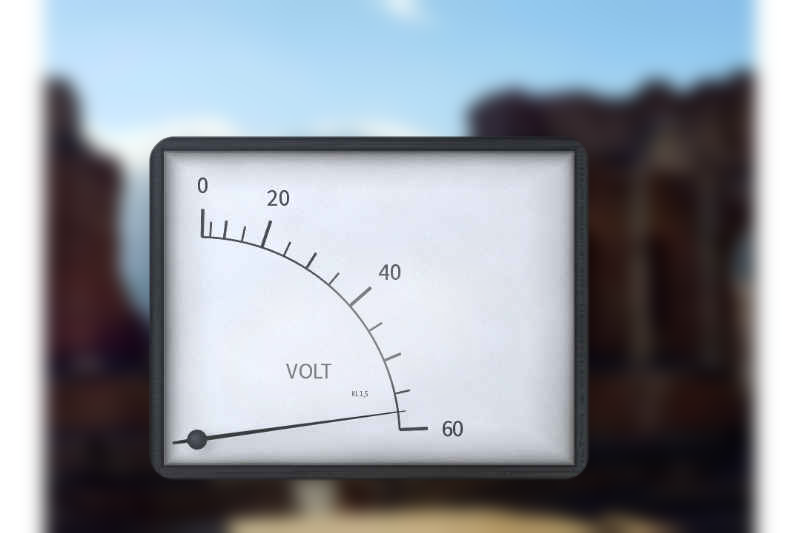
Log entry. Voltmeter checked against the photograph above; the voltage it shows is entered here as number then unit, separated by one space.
57.5 V
